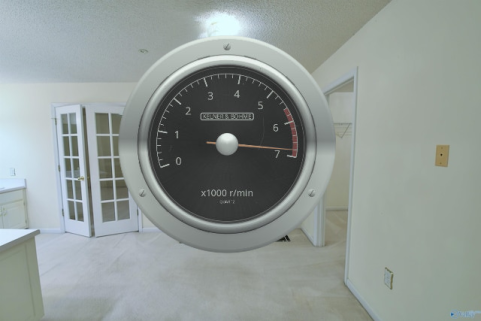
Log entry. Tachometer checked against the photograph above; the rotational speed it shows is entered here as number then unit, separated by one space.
6800 rpm
